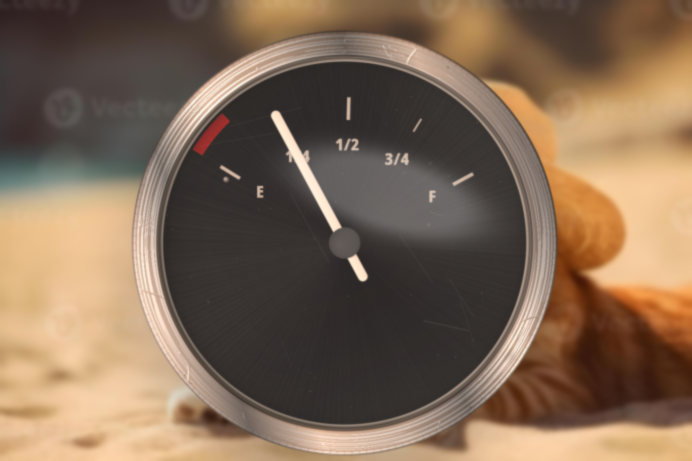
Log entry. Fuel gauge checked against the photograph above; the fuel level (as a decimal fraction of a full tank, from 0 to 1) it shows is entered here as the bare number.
0.25
